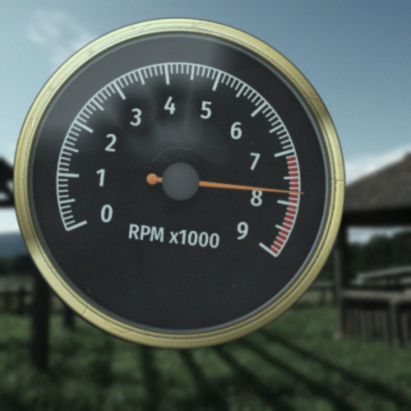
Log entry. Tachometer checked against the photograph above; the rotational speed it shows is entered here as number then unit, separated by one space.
7800 rpm
